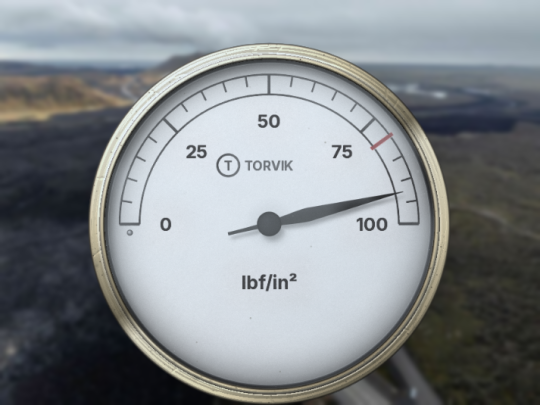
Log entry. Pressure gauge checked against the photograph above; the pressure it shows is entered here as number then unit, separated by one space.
92.5 psi
